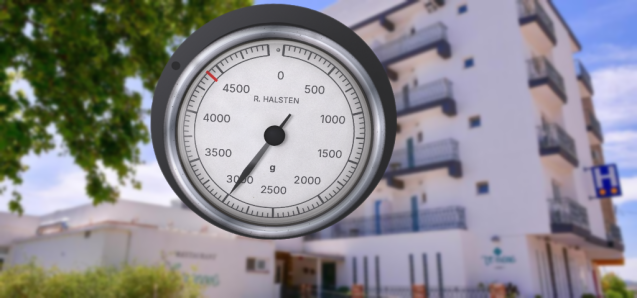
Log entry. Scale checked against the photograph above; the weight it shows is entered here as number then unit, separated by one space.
3000 g
